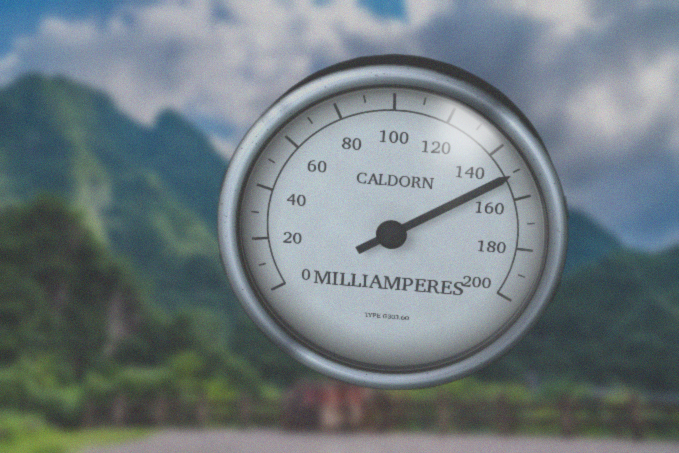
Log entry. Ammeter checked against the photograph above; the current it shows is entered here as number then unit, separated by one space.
150 mA
